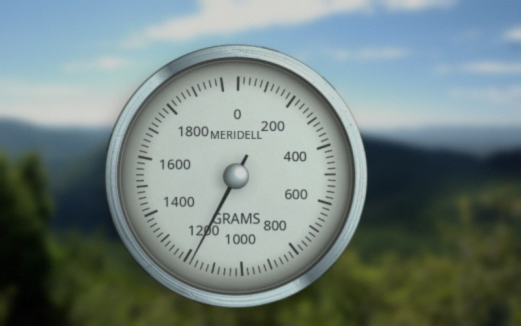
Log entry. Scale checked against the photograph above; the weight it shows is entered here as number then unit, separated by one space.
1180 g
